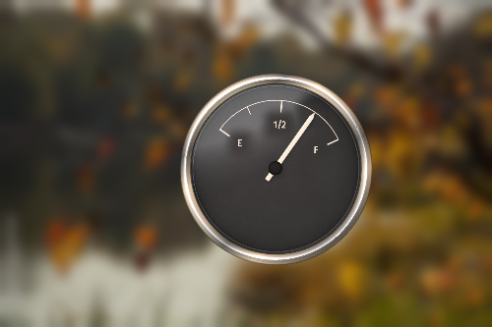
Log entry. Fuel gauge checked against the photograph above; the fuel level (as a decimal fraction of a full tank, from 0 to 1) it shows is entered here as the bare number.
0.75
